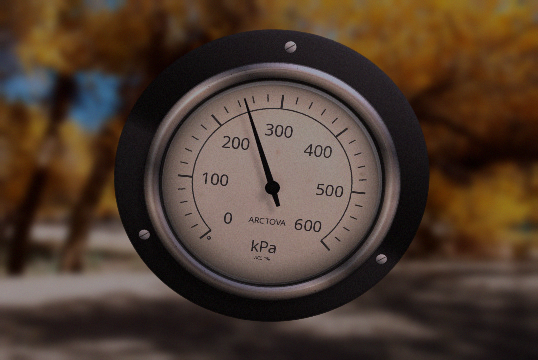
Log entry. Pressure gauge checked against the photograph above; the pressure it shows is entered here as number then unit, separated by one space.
250 kPa
